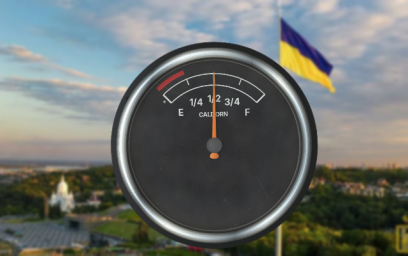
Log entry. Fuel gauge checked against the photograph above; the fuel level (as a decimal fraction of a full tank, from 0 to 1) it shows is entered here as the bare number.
0.5
